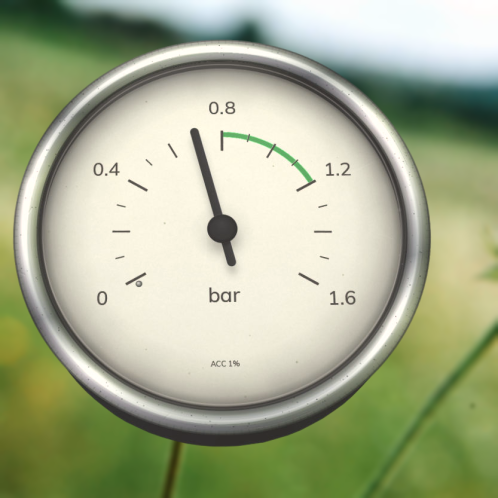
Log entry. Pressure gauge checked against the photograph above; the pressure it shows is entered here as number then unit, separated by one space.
0.7 bar
